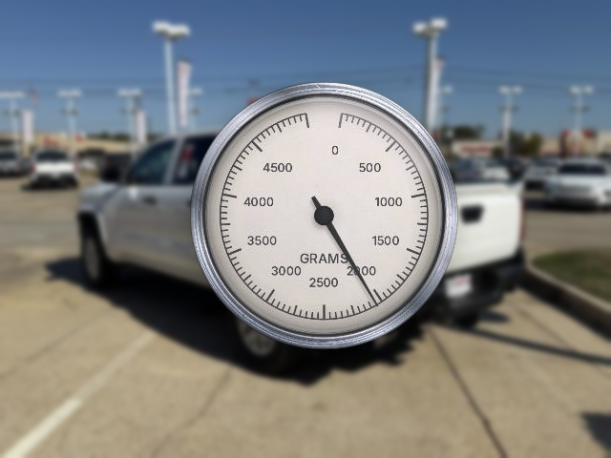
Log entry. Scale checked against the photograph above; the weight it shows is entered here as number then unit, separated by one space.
2050 g
